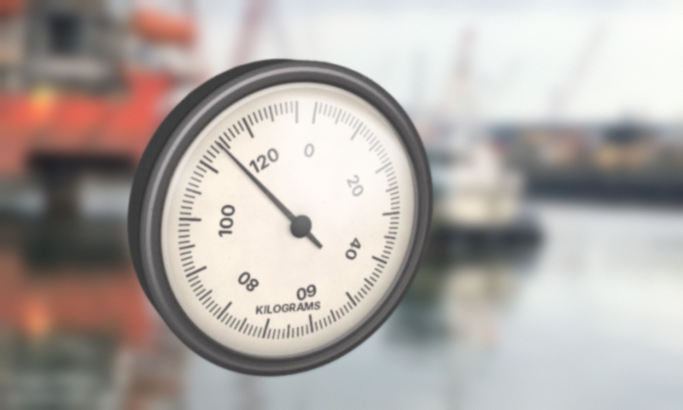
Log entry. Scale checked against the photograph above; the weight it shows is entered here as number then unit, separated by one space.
114 kg
